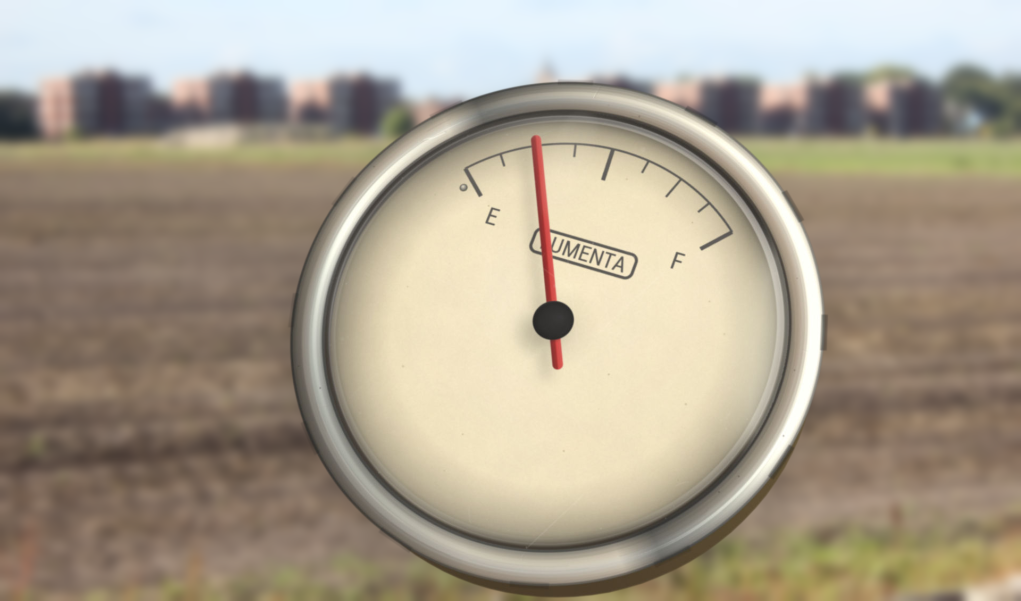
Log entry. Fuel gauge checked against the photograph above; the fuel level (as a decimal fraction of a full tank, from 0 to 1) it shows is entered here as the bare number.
0.25
